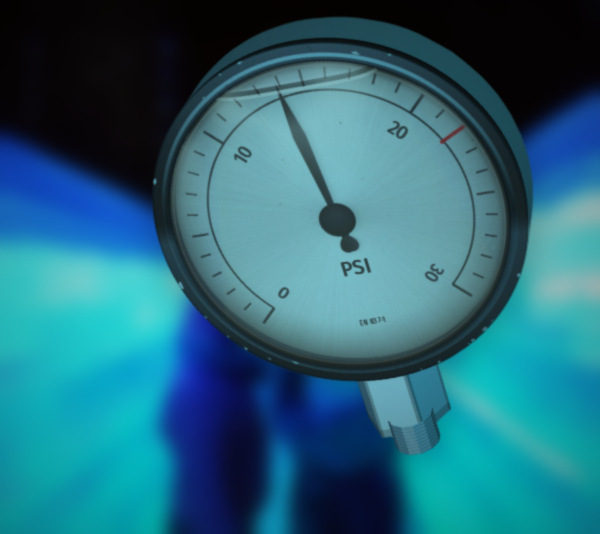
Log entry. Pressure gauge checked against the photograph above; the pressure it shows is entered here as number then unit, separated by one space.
14 psi
